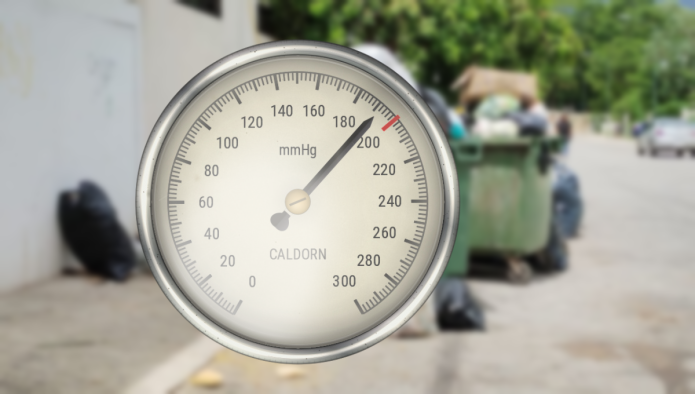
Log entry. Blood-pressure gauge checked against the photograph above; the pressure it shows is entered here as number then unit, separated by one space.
192 mmHg
